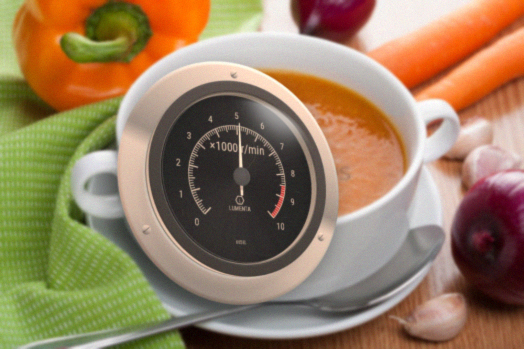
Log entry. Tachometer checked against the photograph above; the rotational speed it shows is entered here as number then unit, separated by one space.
5000 rpm
